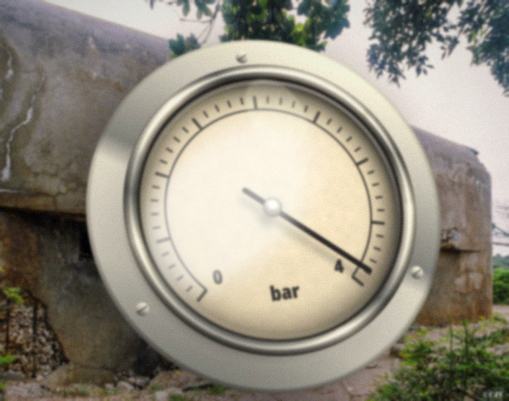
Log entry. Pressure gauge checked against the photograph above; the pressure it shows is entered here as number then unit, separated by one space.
3.9 bar
